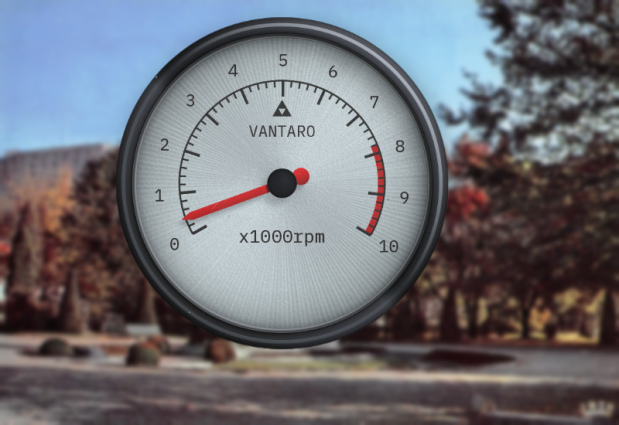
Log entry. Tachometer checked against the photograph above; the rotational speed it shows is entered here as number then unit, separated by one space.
400 rpm
